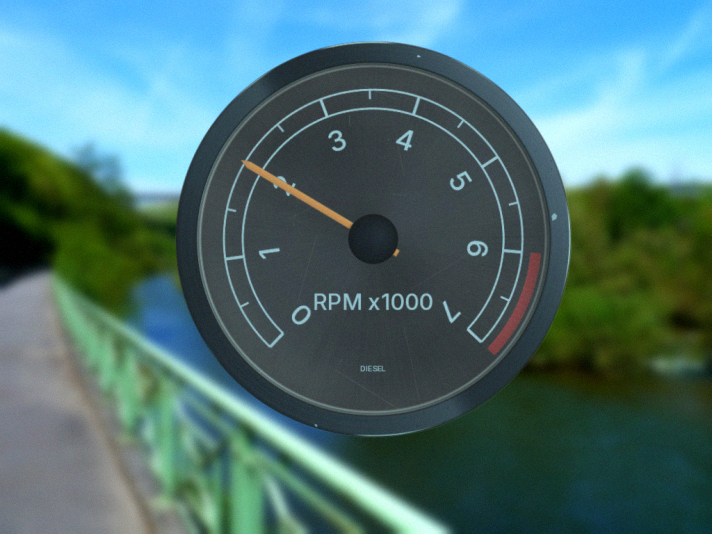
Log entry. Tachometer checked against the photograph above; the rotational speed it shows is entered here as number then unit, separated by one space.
2000 rpm
